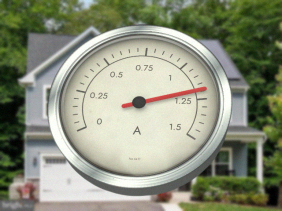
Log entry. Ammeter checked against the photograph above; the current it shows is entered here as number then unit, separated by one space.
1.2 A
